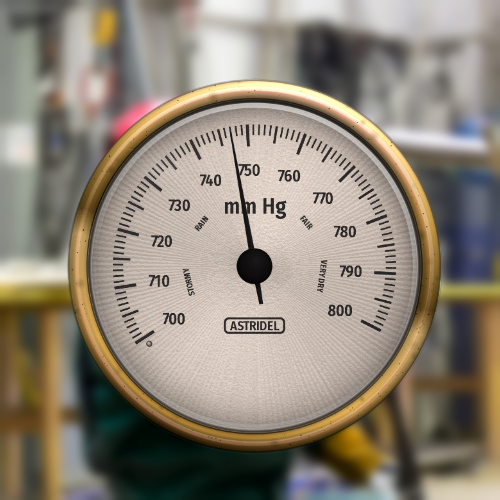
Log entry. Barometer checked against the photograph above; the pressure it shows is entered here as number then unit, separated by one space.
747 mmHg
